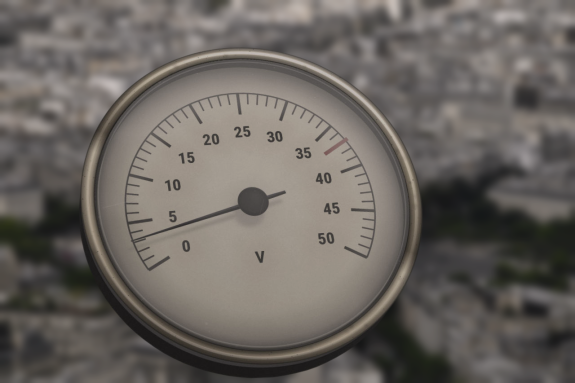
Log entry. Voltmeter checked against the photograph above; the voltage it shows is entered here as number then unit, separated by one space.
3 V
